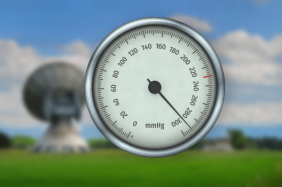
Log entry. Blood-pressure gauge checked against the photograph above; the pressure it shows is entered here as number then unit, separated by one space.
290 mmHg
